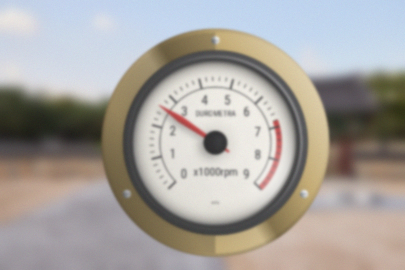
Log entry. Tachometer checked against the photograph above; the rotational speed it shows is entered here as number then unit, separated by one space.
2600 rpm
